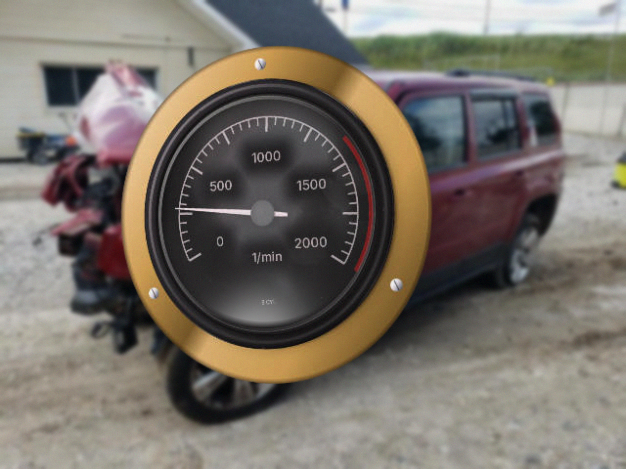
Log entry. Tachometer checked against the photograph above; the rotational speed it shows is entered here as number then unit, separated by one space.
275 rpm
